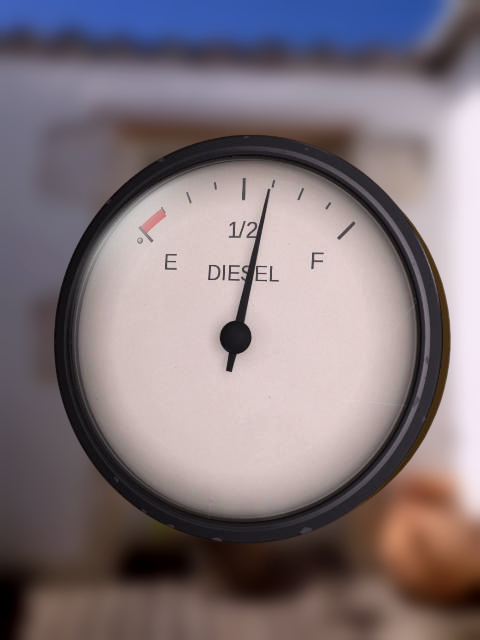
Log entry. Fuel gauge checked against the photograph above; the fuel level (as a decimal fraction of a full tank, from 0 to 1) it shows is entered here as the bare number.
0.625
